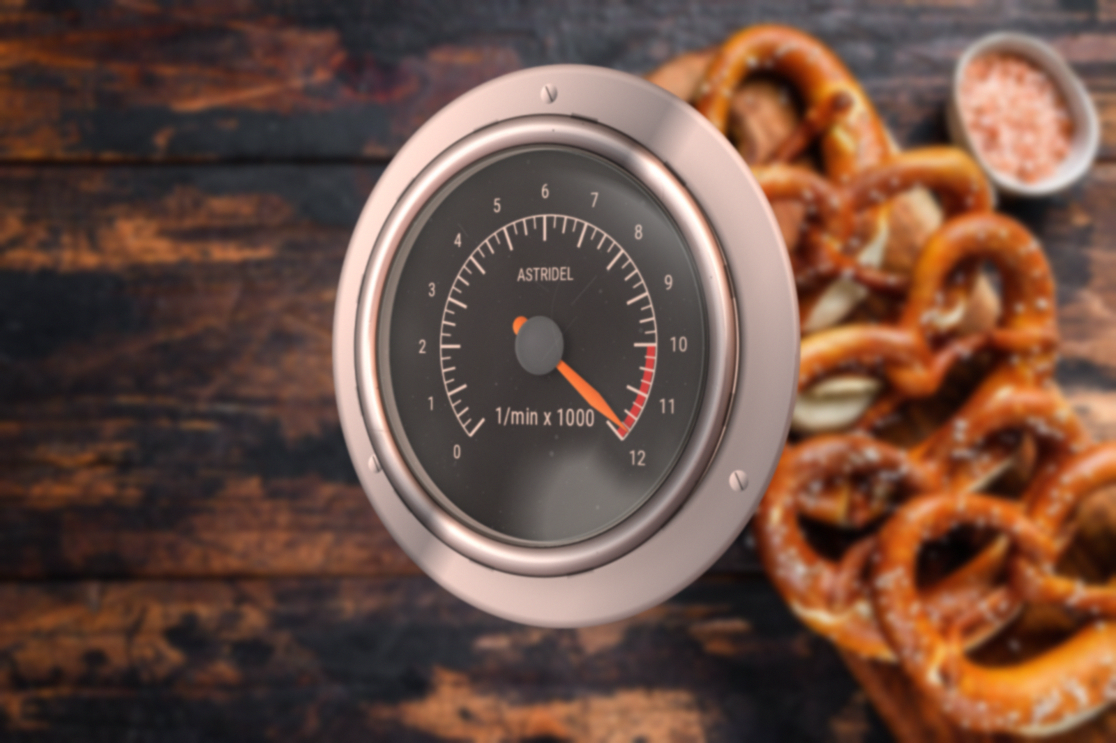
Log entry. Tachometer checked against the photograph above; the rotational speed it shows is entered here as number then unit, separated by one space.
11750 rpm
